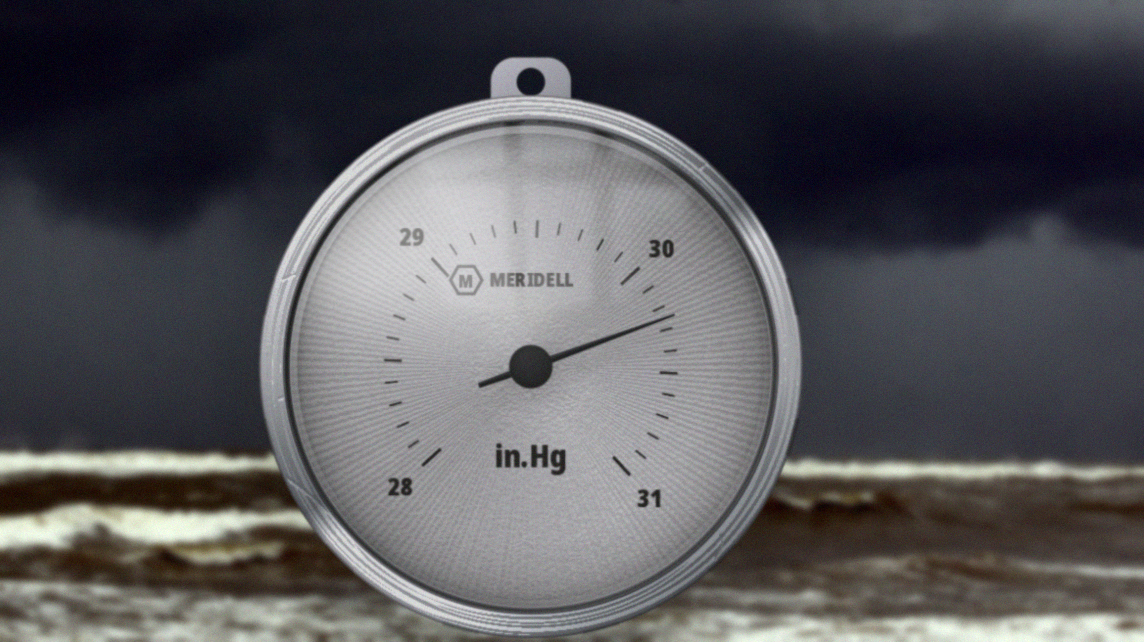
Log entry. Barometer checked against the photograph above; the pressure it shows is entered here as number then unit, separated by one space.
30.25 inHg
